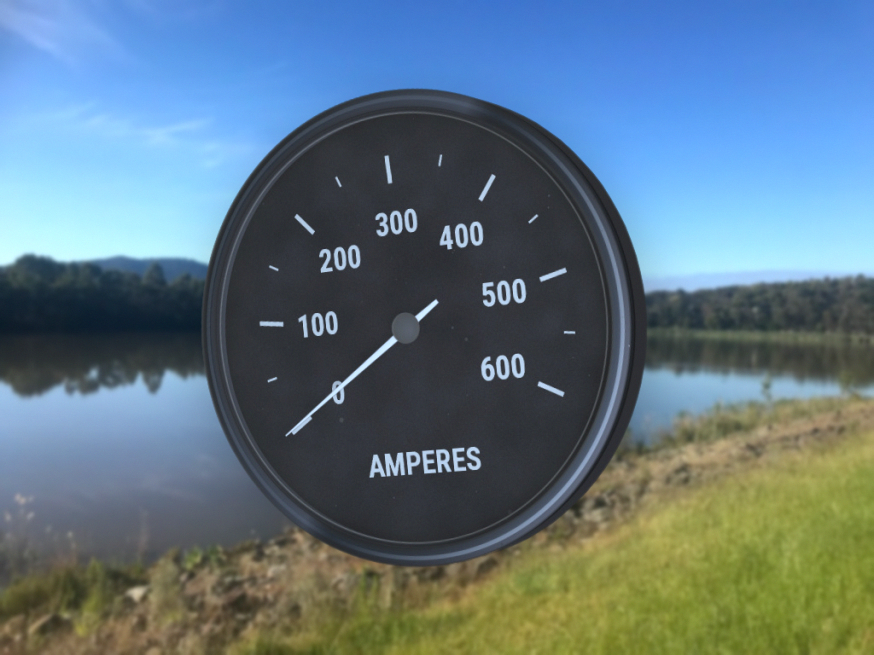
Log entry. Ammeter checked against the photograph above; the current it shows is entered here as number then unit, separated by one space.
0 A
